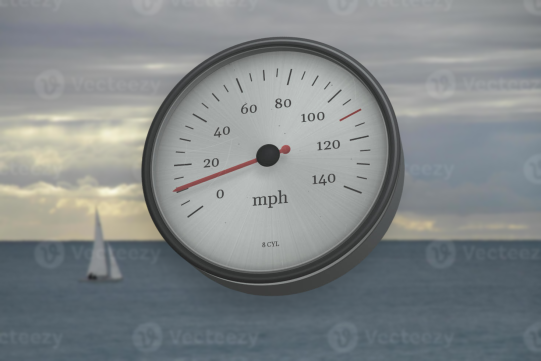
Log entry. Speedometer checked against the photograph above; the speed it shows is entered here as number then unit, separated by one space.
10 mph
